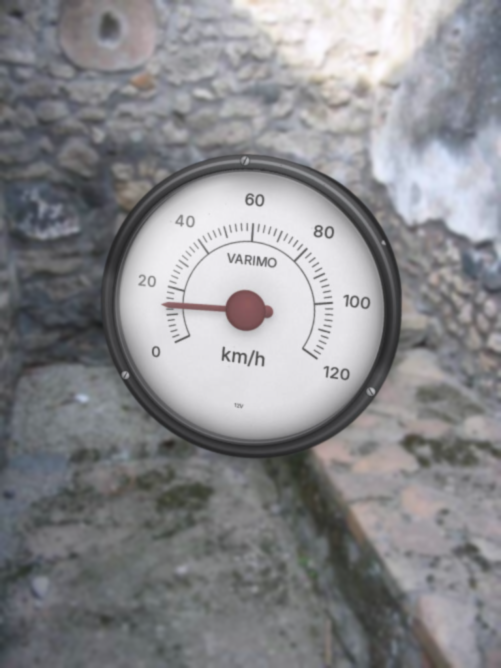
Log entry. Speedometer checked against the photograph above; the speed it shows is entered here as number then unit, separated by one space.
14 km/h
